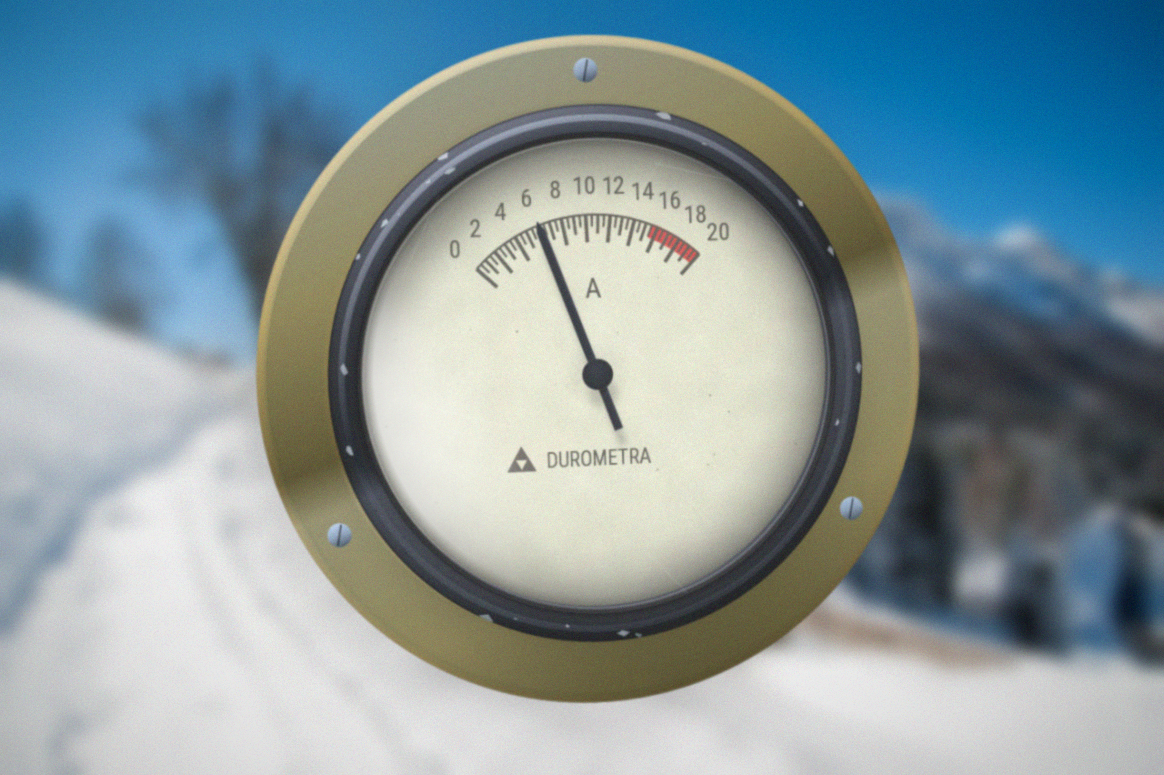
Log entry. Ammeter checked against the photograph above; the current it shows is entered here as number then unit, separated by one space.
6 A
